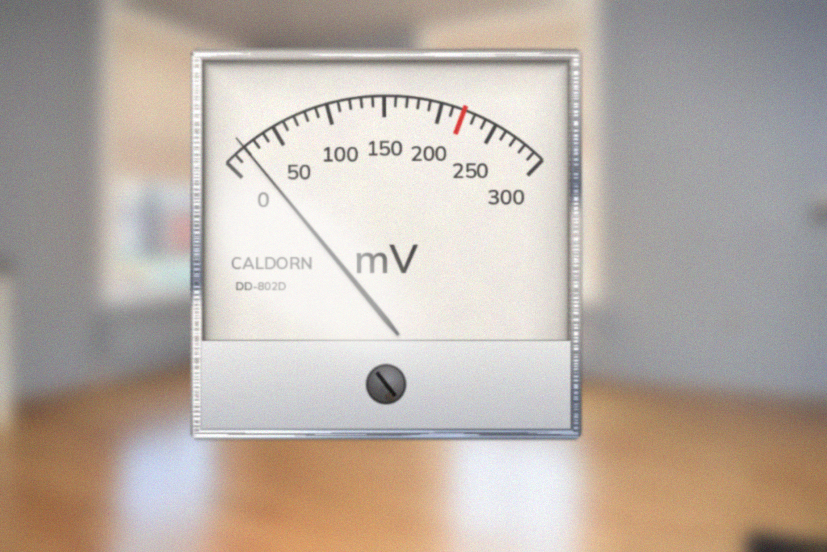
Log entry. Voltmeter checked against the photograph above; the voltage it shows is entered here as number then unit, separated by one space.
20 mV
